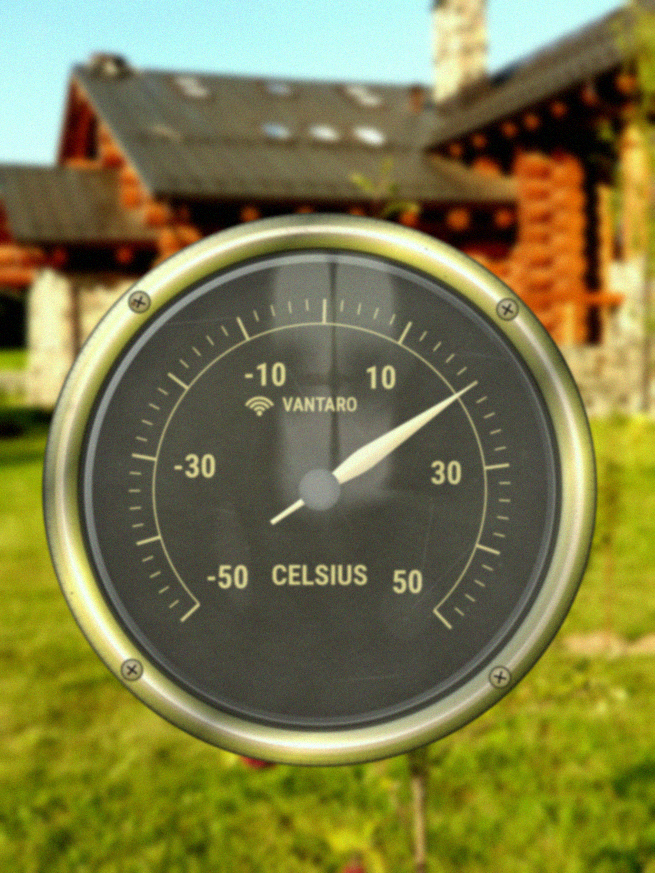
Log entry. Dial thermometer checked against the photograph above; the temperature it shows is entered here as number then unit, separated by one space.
20 °C
